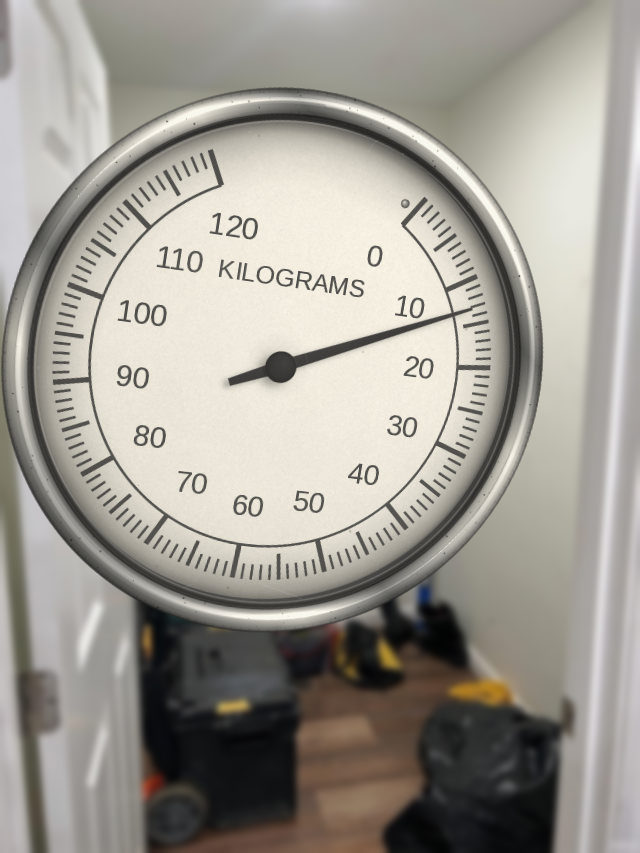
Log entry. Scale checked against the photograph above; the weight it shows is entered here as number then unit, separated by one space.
13 kg
